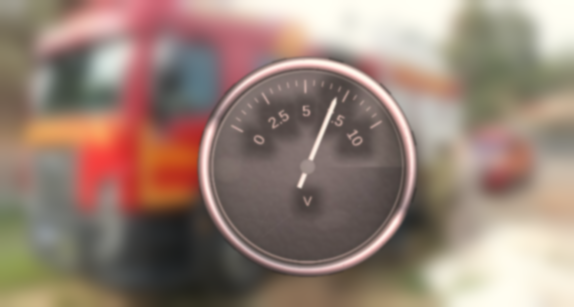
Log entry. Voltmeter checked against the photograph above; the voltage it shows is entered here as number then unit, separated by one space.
7 V
